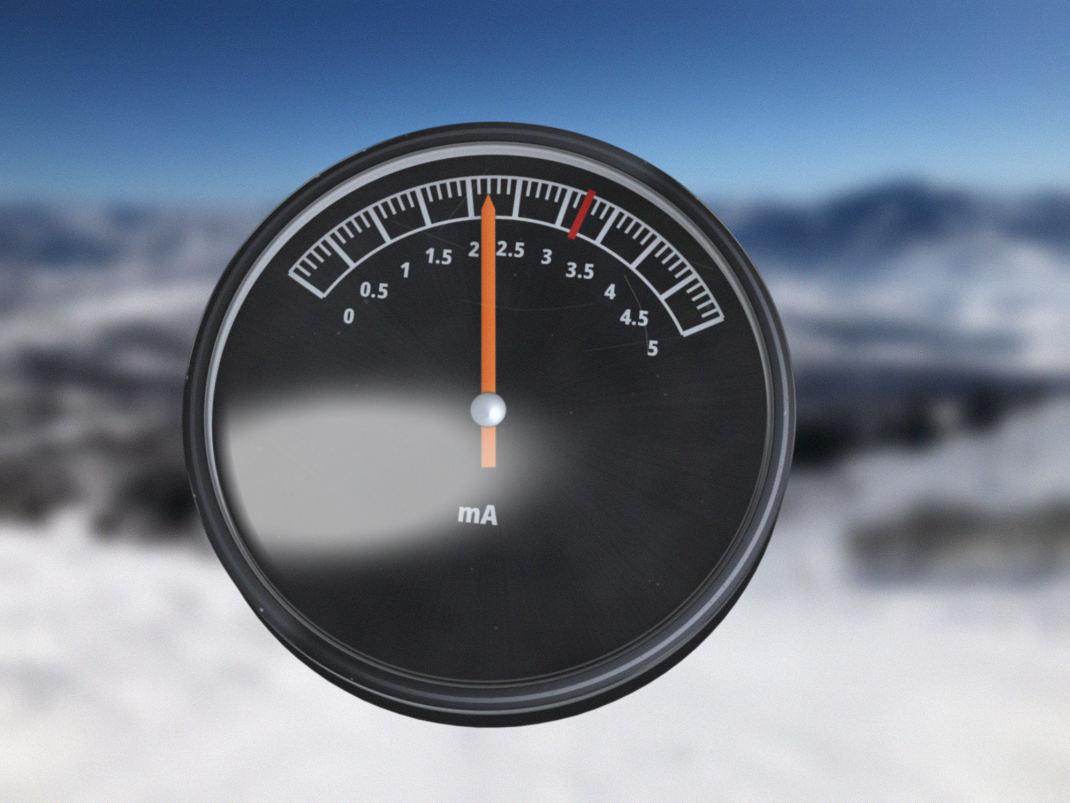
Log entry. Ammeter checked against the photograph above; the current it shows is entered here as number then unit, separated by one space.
2.2 mA
